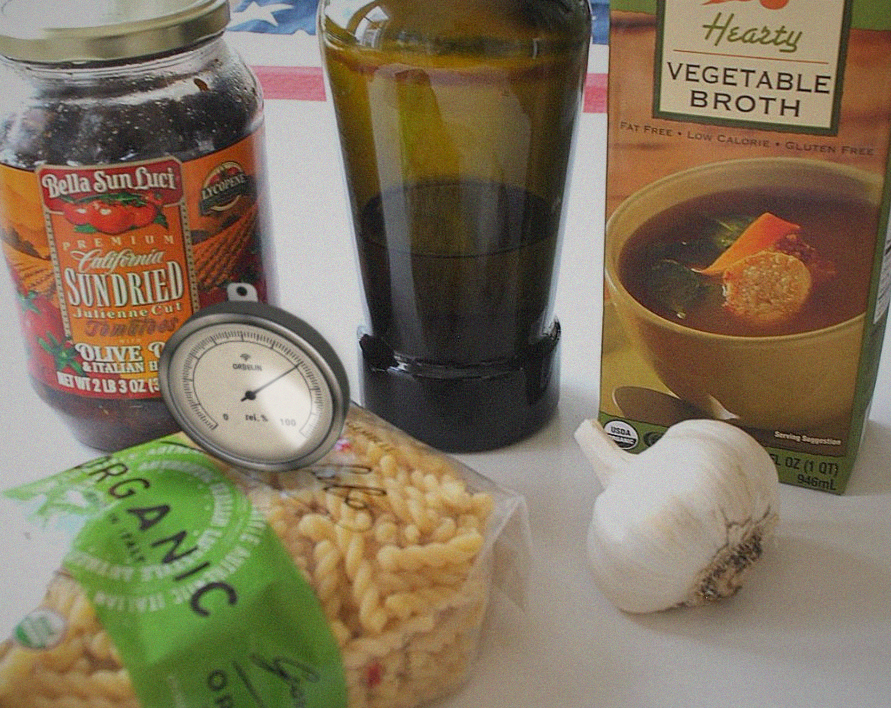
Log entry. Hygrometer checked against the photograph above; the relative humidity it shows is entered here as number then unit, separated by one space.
70 %
